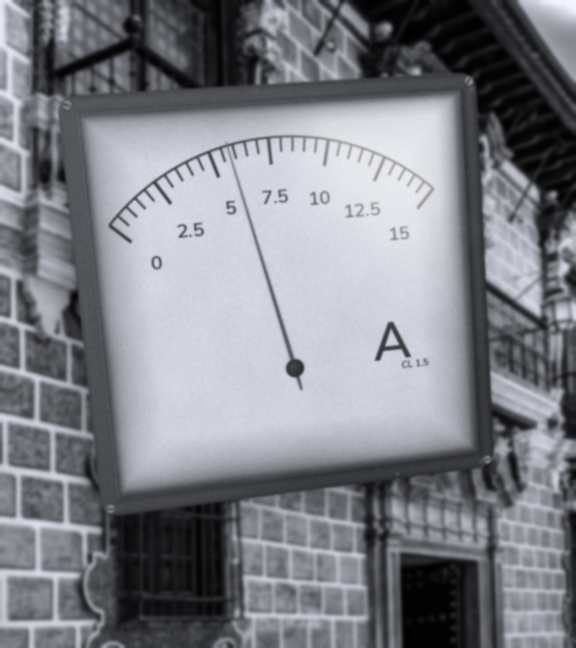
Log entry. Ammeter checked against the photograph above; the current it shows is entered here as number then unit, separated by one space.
5.75 A
